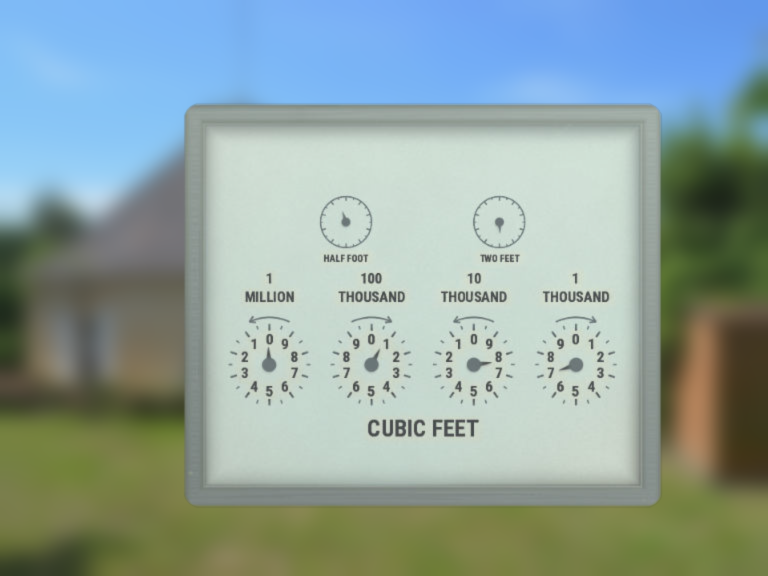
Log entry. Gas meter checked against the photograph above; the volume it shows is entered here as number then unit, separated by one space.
7700 ft³
